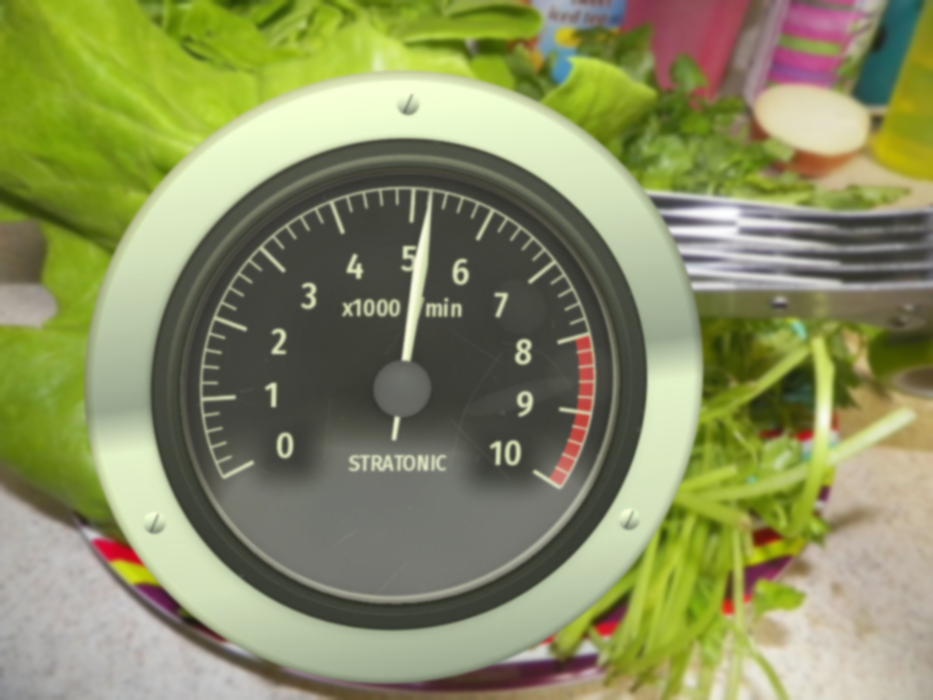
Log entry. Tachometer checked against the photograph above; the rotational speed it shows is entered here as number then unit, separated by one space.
5200 rpm
